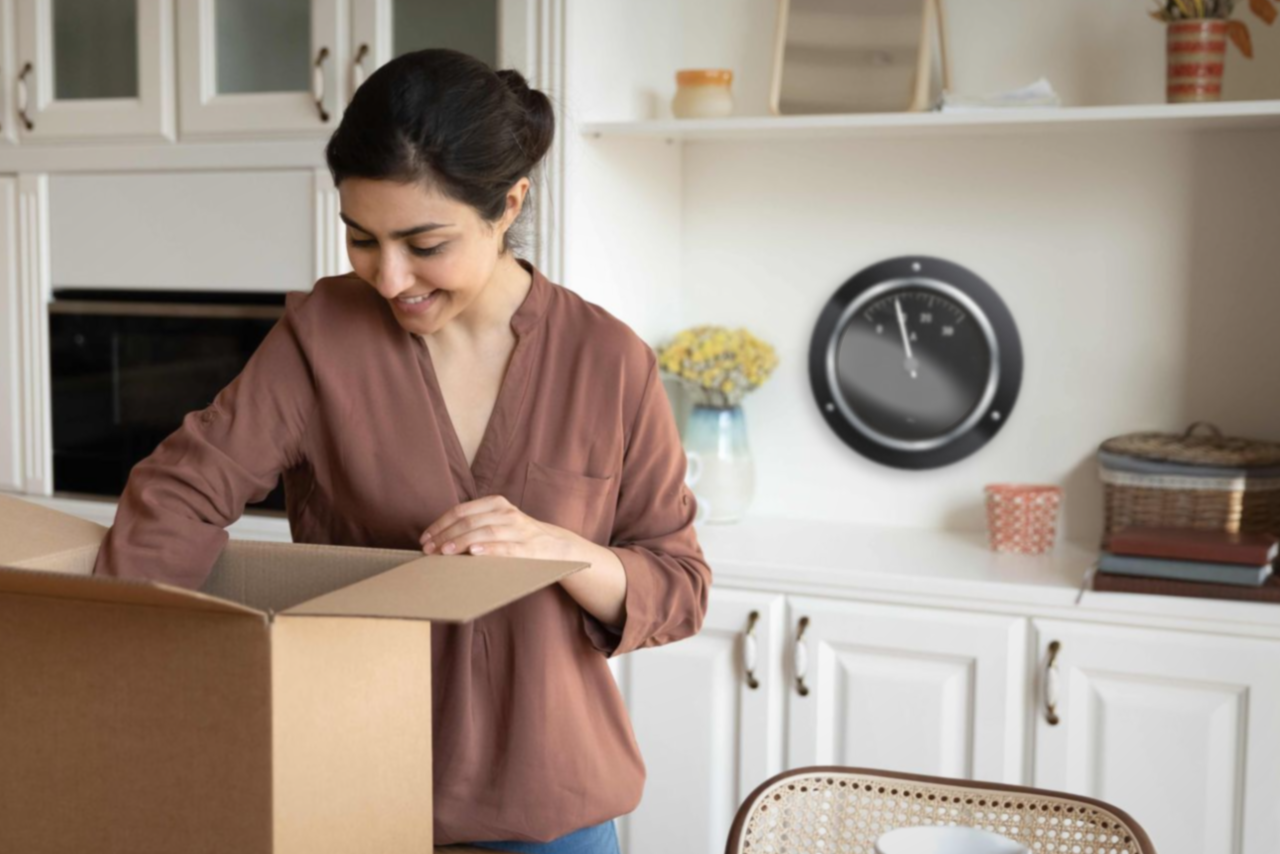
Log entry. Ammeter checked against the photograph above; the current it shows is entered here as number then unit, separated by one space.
10 A
